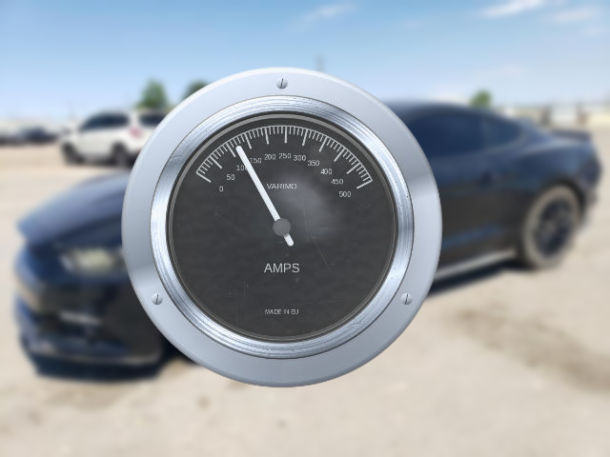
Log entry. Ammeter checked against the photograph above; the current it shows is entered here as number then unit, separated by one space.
120 A
